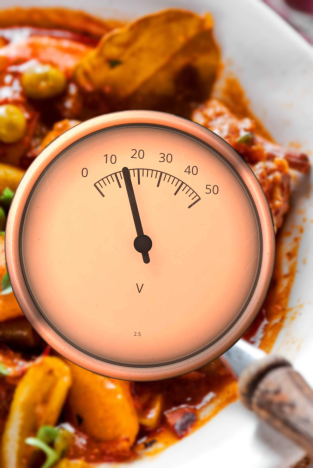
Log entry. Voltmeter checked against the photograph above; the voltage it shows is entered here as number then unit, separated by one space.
14 V
